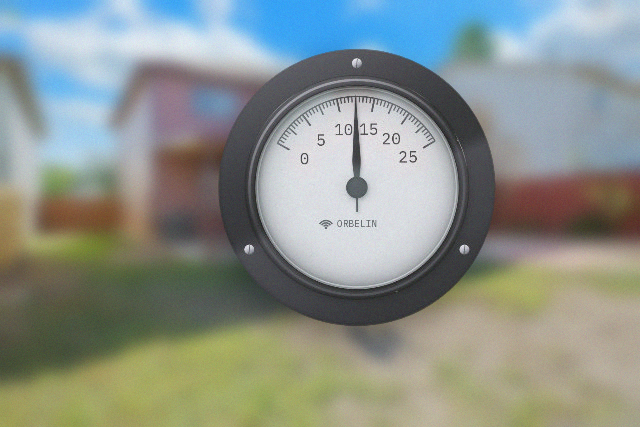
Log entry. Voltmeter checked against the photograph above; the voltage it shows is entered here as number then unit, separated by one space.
12.5 V
